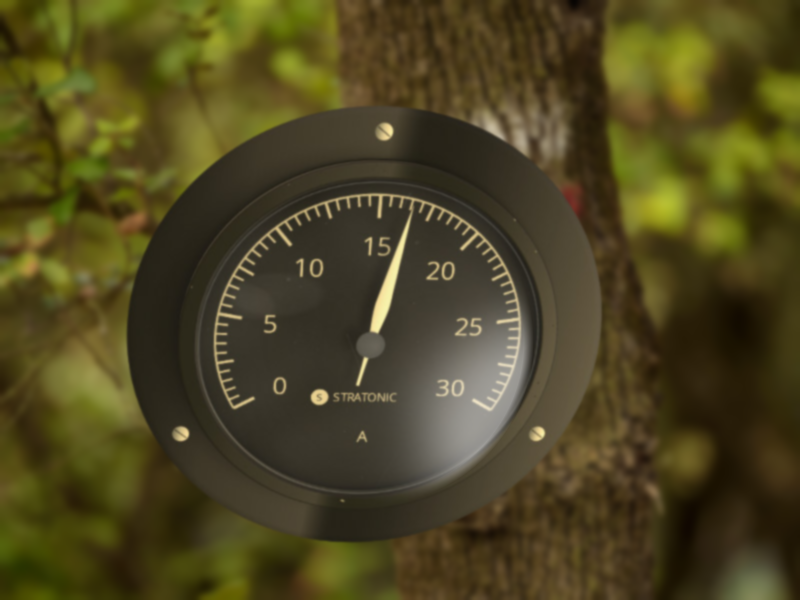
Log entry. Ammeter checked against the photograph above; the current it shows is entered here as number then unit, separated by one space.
16.5 A
